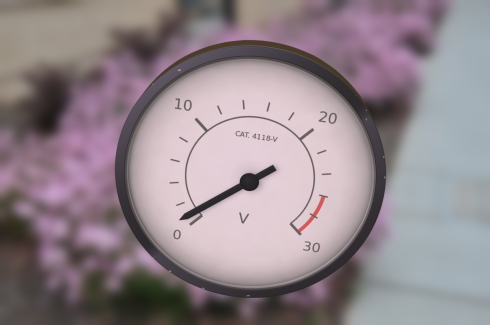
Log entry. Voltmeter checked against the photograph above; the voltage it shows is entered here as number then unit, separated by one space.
1 V
